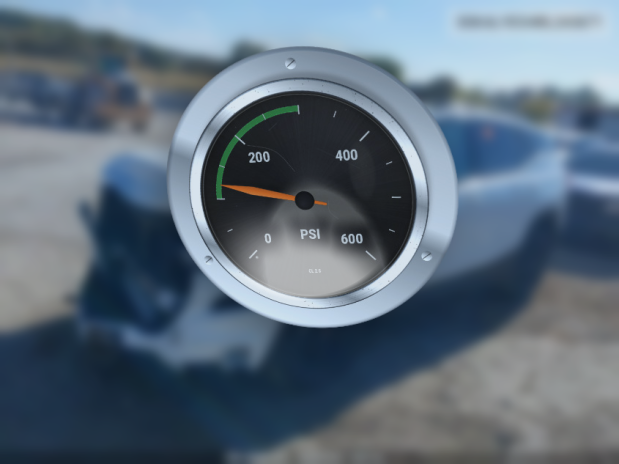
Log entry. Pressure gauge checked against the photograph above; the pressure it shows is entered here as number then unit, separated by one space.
125 psi
